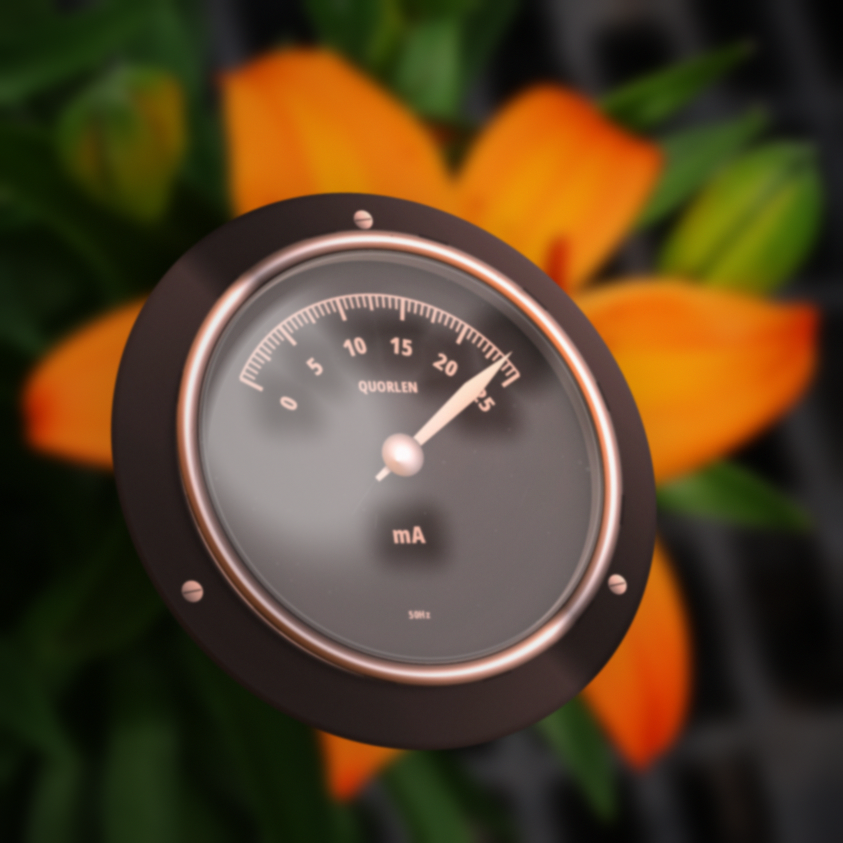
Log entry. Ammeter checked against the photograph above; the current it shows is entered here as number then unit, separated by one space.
23.5 mA
